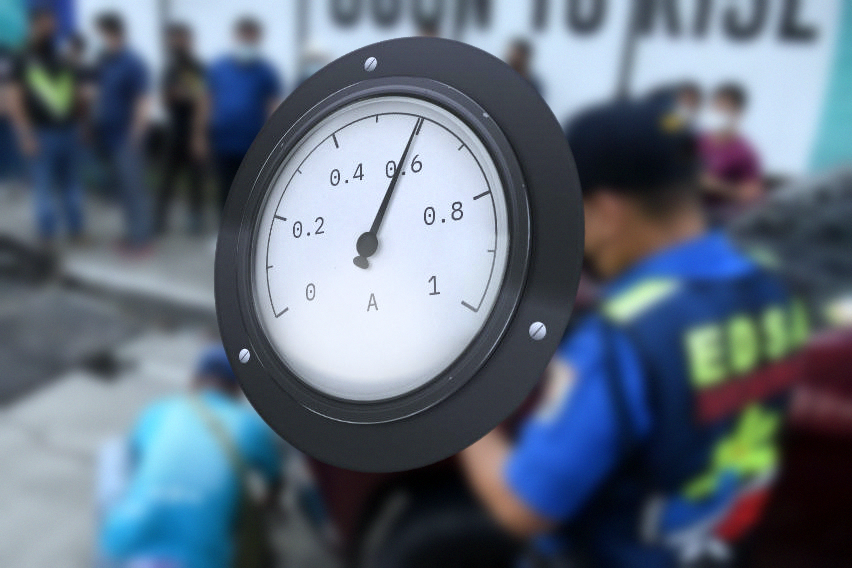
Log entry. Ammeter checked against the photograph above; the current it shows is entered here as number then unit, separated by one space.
0.6 A
